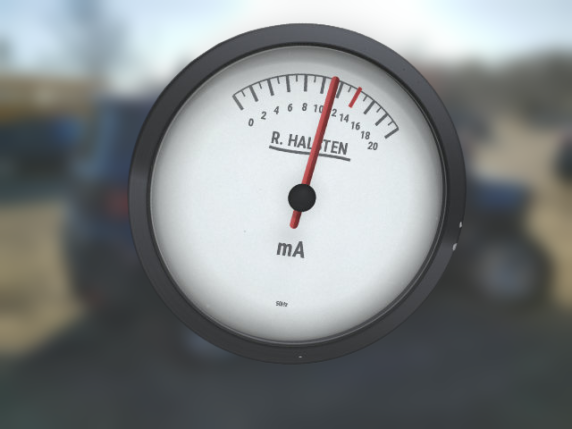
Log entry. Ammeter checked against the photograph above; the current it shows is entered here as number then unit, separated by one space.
11 mA
